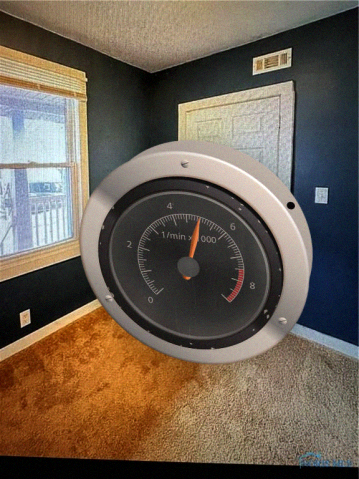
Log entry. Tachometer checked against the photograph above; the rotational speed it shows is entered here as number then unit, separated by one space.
5000 rpm
